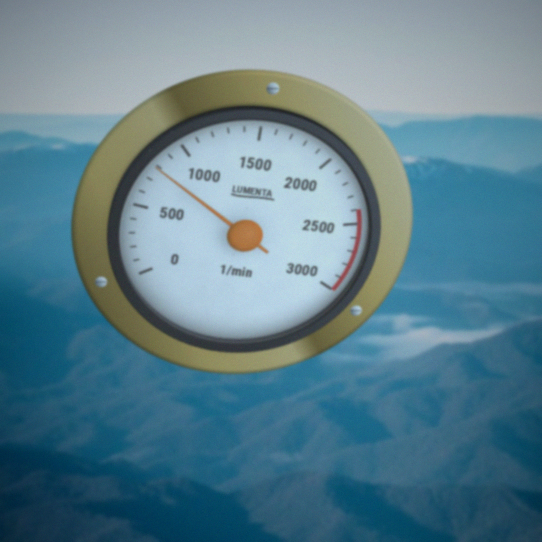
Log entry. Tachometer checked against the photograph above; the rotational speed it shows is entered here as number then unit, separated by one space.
800 rpm
